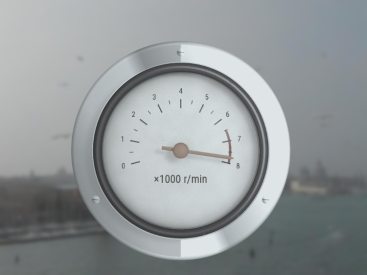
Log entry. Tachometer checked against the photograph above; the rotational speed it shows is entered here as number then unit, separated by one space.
7750 rpm
